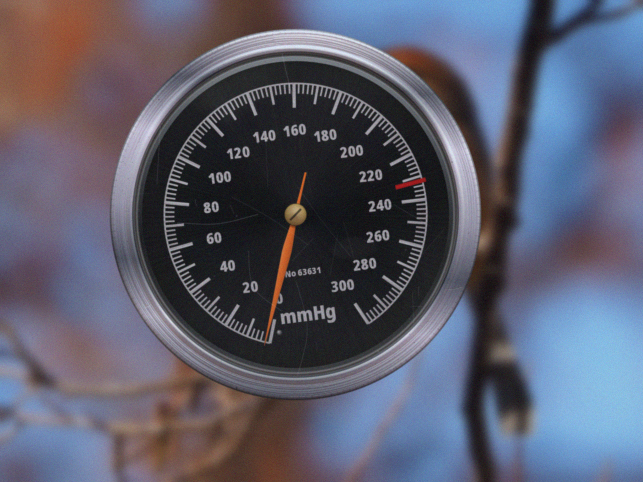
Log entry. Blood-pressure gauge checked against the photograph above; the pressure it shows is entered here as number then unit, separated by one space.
2 mmHg
